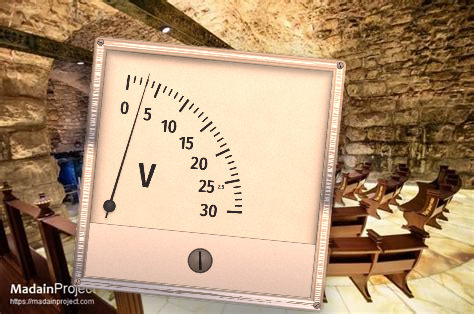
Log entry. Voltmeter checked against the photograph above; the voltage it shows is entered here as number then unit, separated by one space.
3 V
